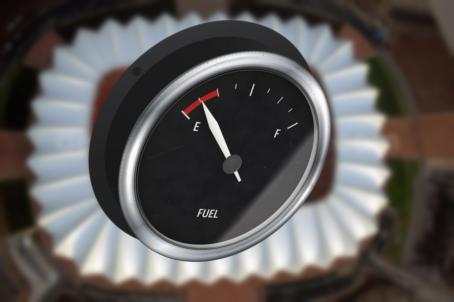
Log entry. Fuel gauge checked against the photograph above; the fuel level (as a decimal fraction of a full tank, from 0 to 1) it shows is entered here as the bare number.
0.125
